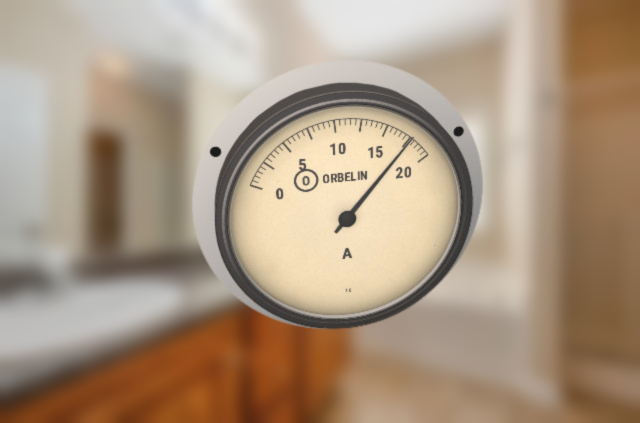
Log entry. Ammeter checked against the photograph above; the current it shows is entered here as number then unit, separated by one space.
17.5 A
